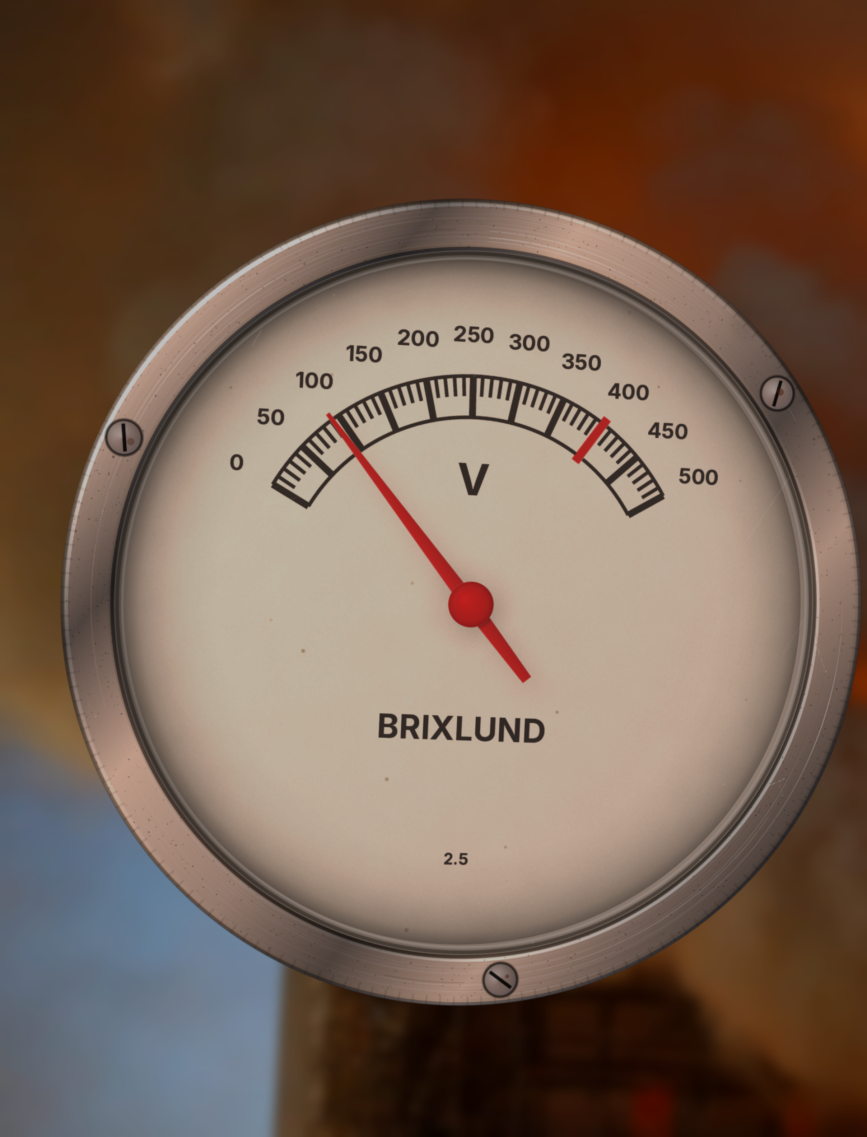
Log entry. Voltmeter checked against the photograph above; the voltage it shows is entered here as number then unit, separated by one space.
90 V
